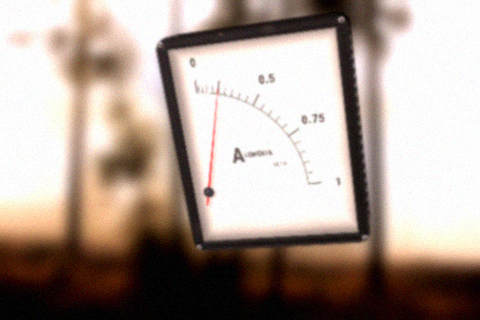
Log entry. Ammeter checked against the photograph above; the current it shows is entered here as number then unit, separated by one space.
0.25 A
